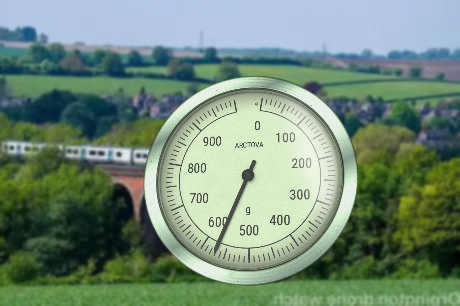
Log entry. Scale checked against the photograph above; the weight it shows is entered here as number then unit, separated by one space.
570 g
